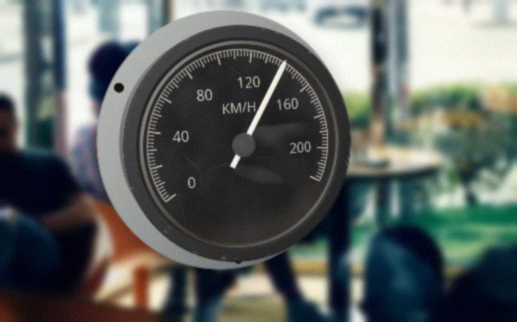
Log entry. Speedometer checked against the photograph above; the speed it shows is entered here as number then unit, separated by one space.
140 km/h
